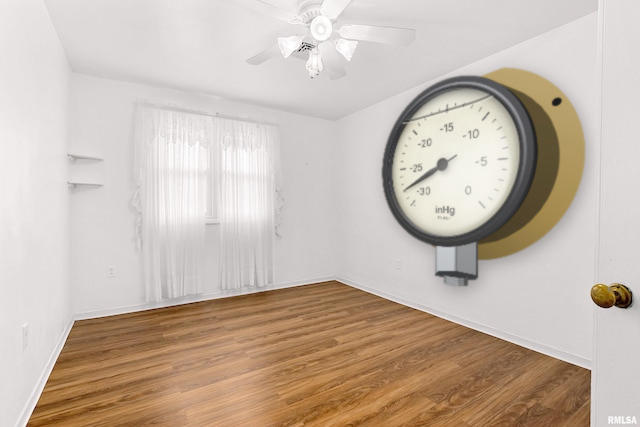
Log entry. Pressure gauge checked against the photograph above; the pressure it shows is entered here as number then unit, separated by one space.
-28 inHg
